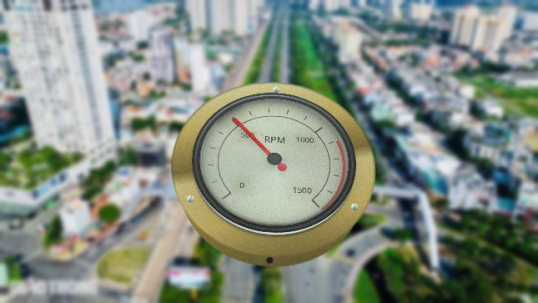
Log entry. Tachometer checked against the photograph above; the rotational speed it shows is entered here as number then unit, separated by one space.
500 rpm
